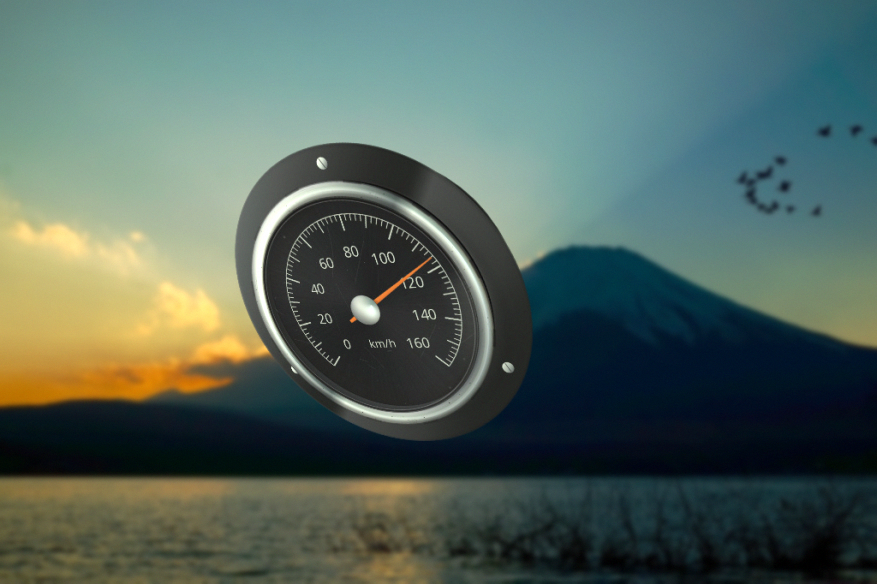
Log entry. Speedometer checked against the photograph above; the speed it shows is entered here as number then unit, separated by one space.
116 km/h
